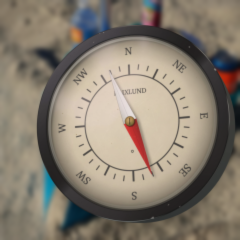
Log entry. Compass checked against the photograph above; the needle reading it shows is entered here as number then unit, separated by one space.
160 °
